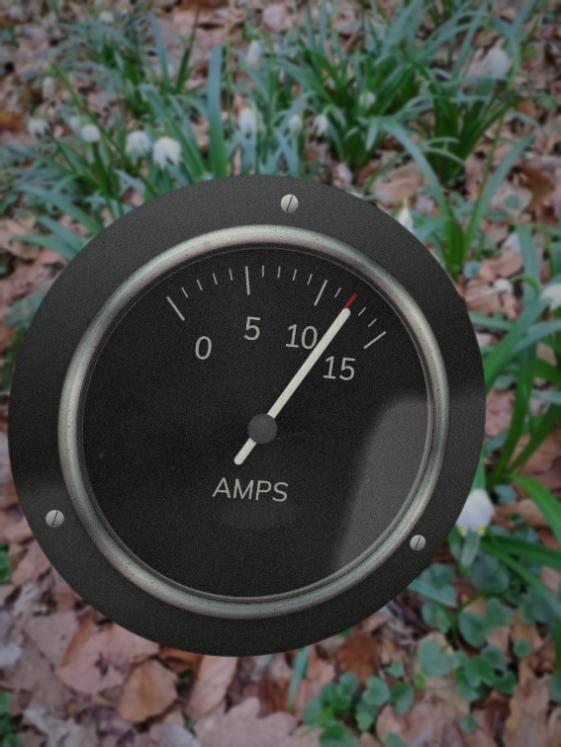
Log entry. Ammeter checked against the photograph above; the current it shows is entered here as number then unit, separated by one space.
12 A
